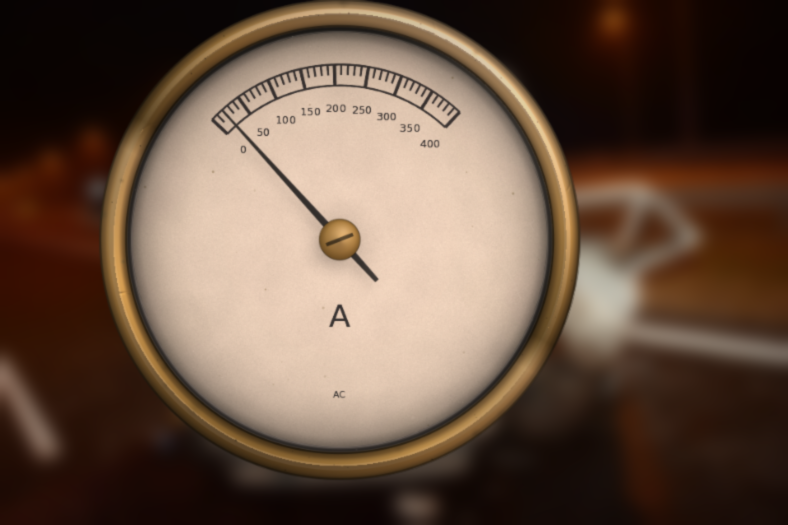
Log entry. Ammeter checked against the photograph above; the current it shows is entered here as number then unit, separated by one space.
20 A
